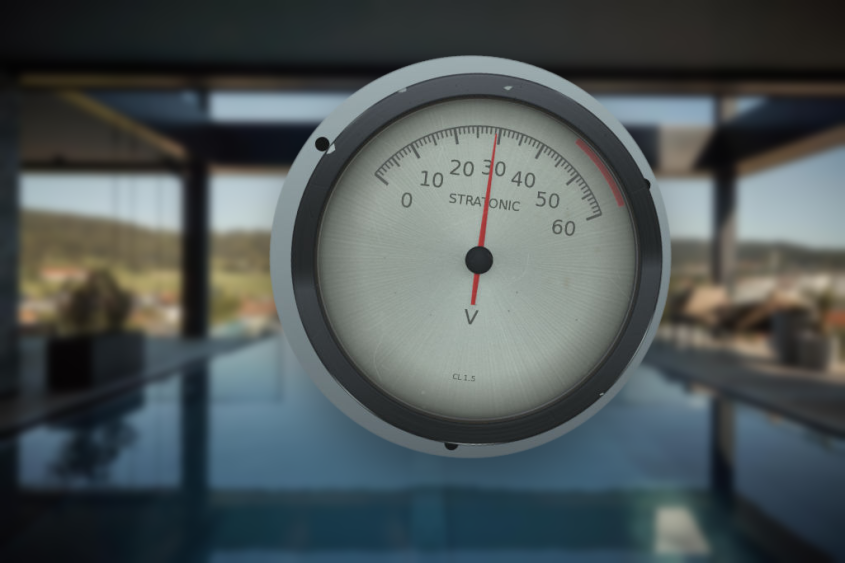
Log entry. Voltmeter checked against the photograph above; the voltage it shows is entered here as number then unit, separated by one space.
29 V
